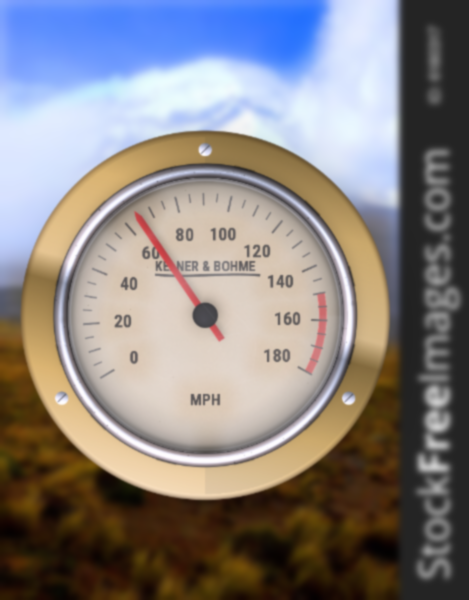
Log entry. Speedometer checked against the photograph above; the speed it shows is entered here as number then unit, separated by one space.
65 mph
